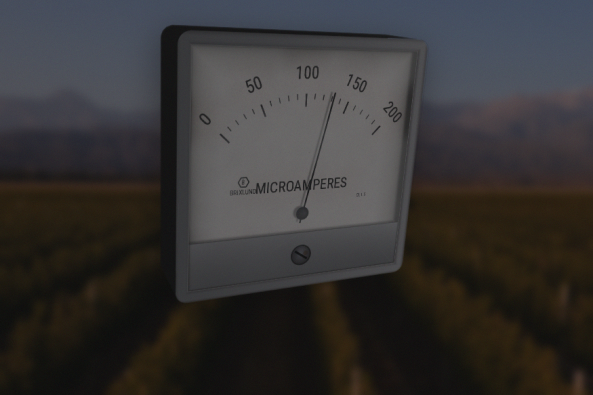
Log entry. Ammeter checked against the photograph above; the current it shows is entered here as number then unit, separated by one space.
130 µA
